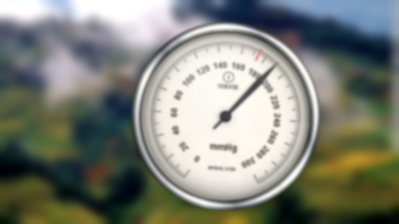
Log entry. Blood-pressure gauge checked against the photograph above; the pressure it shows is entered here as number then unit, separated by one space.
190 mmHg
